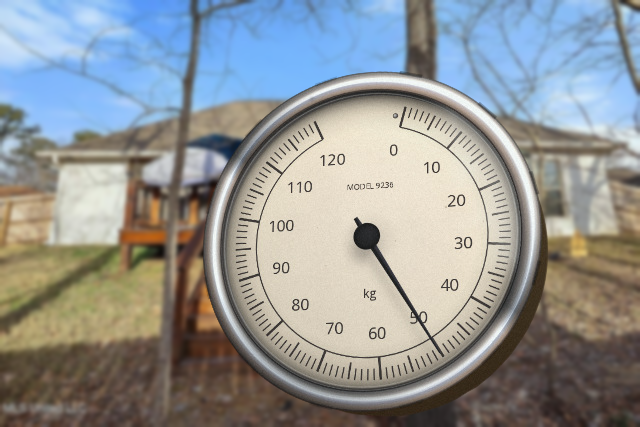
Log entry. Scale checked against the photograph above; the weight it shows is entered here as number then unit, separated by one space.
50 kg
